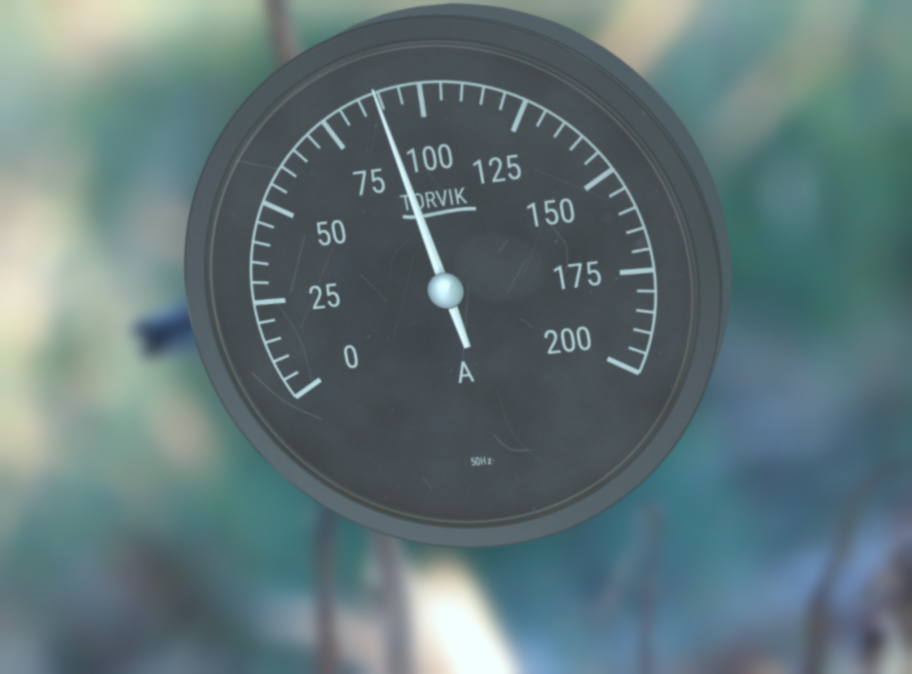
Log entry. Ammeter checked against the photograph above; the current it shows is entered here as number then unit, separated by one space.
90 A
